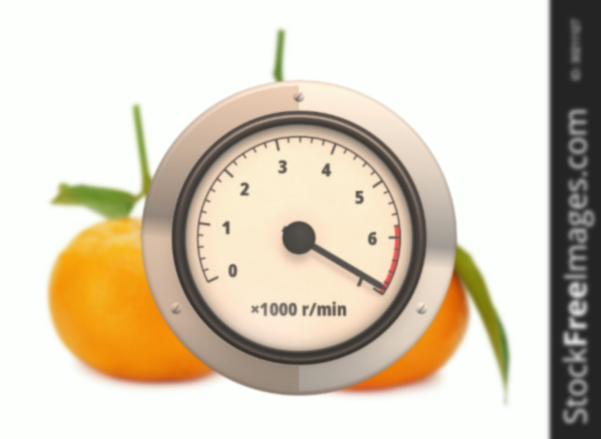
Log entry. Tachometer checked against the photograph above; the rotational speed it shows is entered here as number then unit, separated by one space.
6900 rpm
